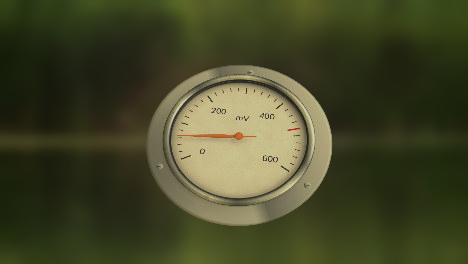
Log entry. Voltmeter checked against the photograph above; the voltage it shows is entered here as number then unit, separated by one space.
60 mV
